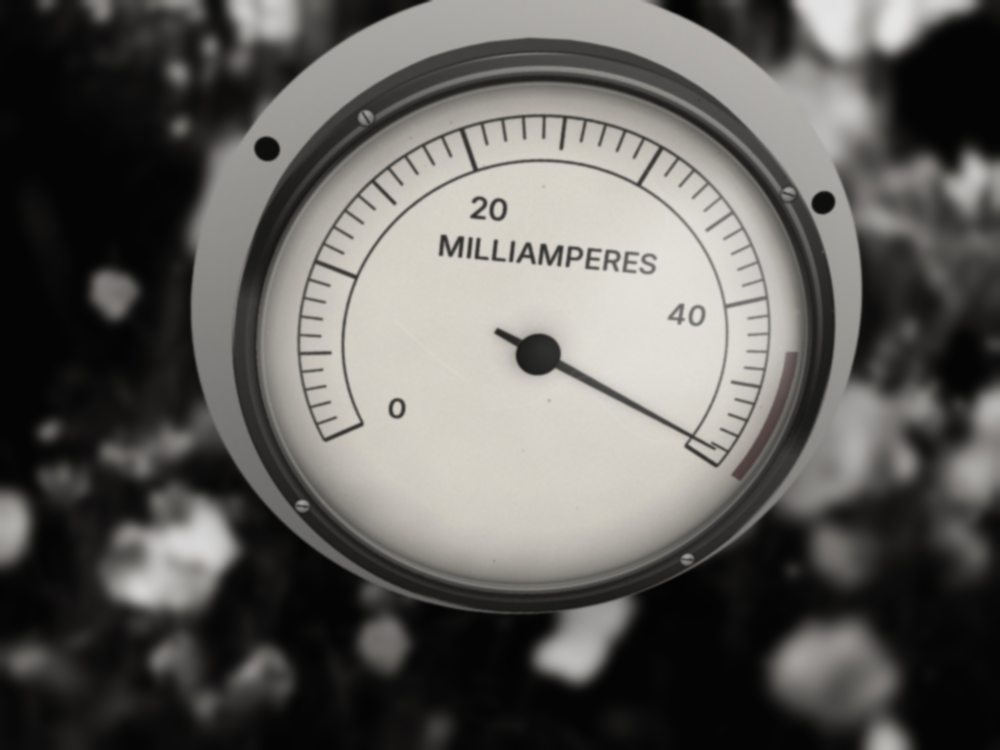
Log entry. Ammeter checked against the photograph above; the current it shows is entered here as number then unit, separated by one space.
49 mA
